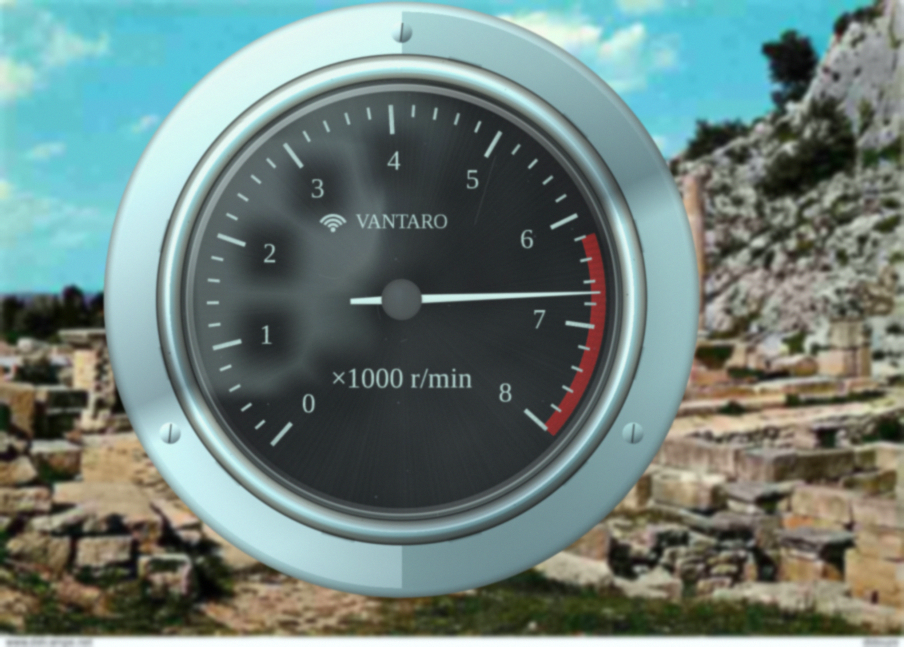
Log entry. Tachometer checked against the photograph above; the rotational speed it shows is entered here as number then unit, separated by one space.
6700 rpm
